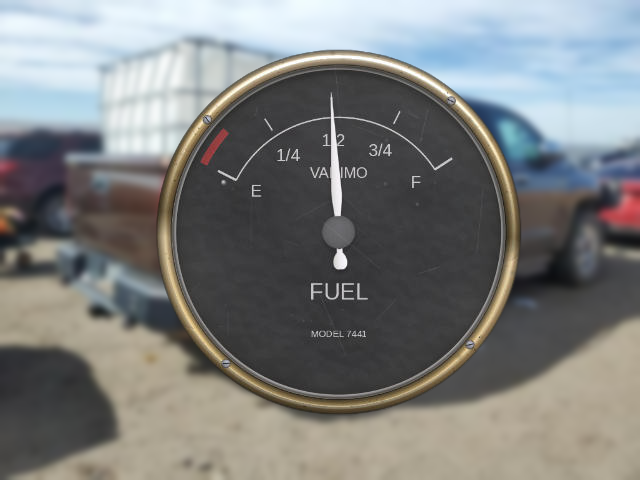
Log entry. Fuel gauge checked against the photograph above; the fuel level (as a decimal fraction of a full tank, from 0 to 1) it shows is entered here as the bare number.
0.5
